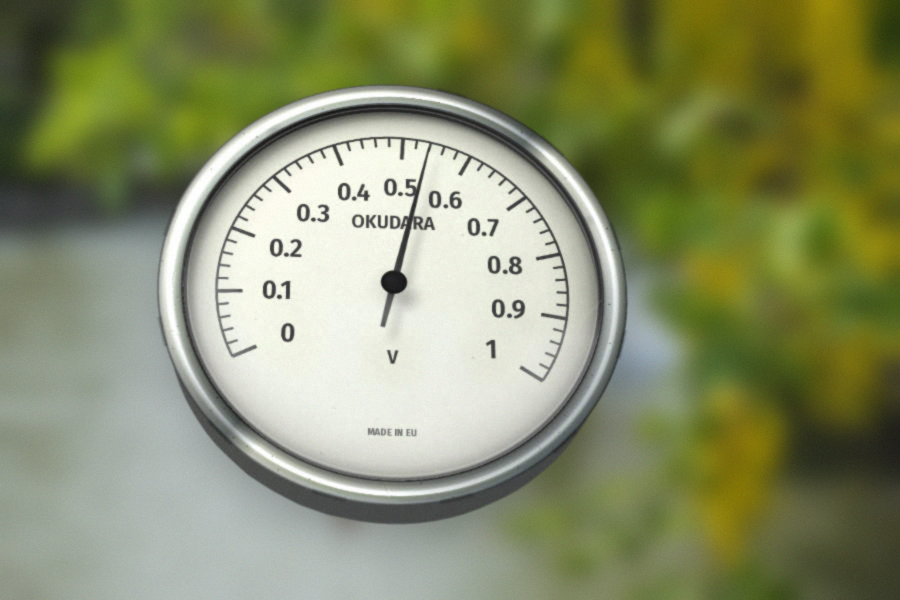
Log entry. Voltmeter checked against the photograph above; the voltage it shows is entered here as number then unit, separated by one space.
0.54 V
